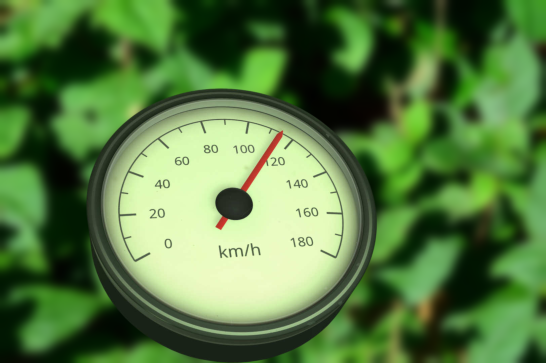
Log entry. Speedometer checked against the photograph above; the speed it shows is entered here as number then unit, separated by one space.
115 km/h
